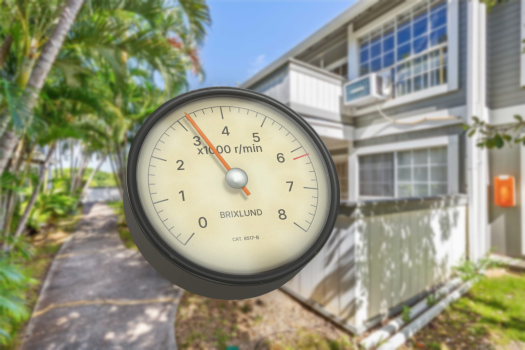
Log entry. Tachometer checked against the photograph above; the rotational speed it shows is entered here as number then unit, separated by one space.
3200 rpm
